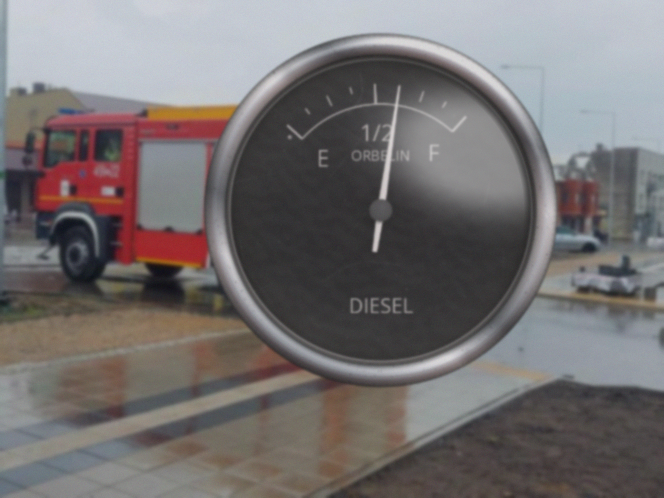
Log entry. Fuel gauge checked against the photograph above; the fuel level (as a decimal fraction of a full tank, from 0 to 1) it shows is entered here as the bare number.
0.625
